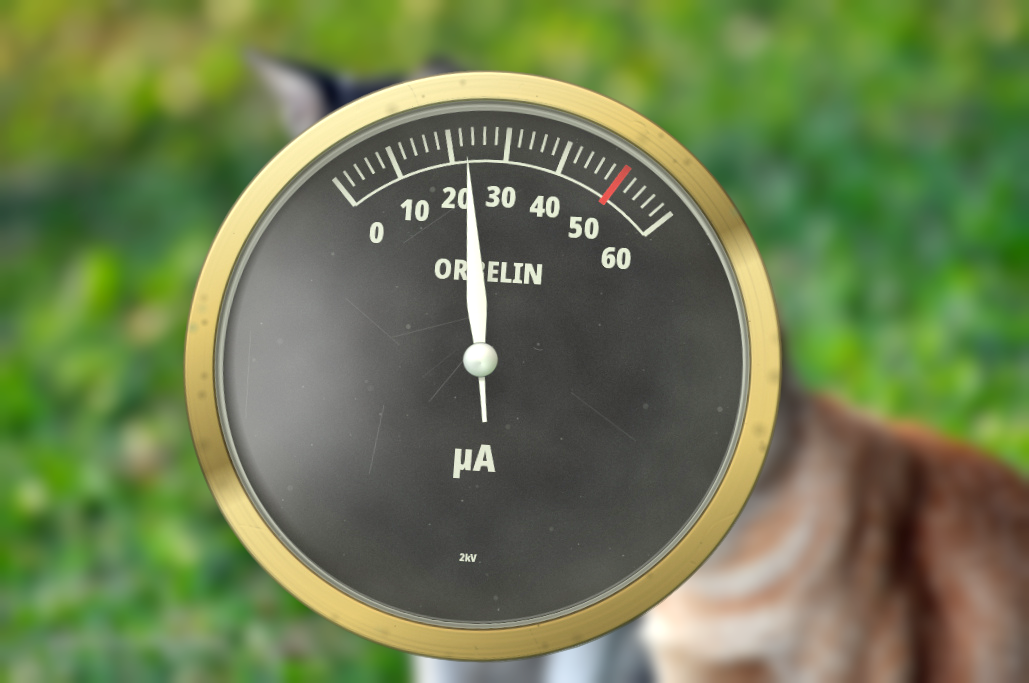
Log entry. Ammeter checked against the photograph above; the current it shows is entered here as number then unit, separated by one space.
23 µA
